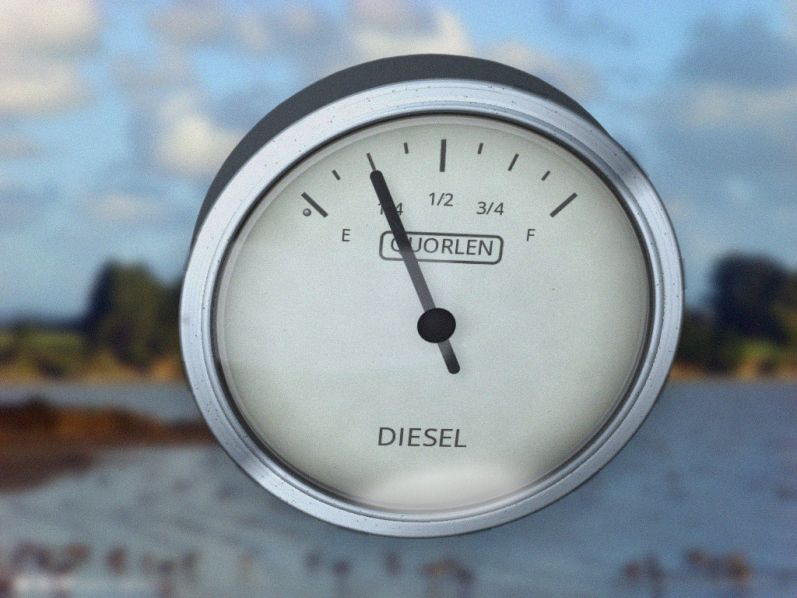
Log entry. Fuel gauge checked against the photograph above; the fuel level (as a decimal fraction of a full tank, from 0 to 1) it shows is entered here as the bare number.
0.25
